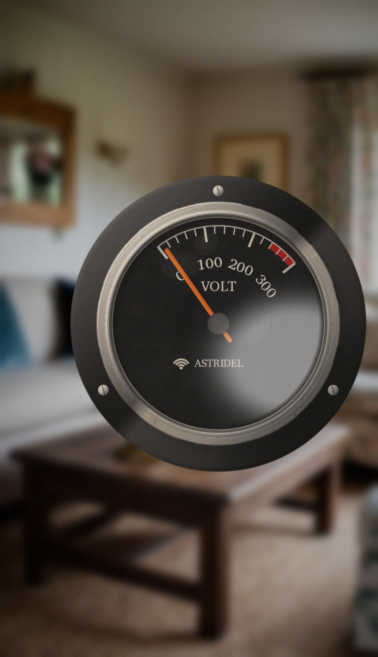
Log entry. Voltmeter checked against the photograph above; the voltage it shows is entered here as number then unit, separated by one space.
10 V
